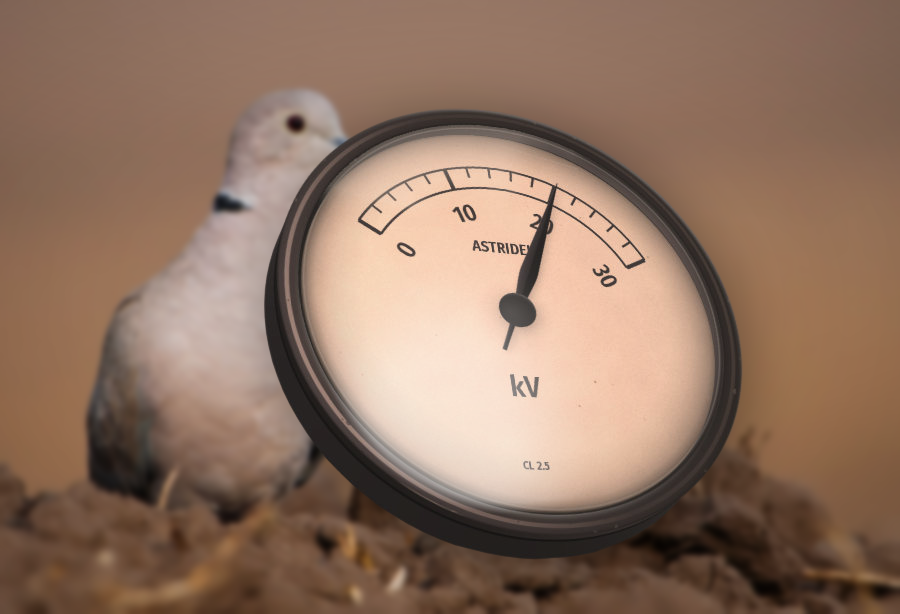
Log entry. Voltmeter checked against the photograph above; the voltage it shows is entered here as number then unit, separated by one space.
20 kV
